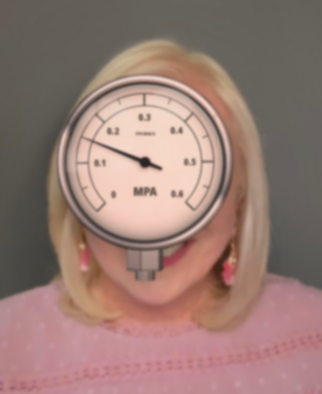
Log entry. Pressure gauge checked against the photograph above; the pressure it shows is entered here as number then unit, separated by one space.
0.15 MPa
